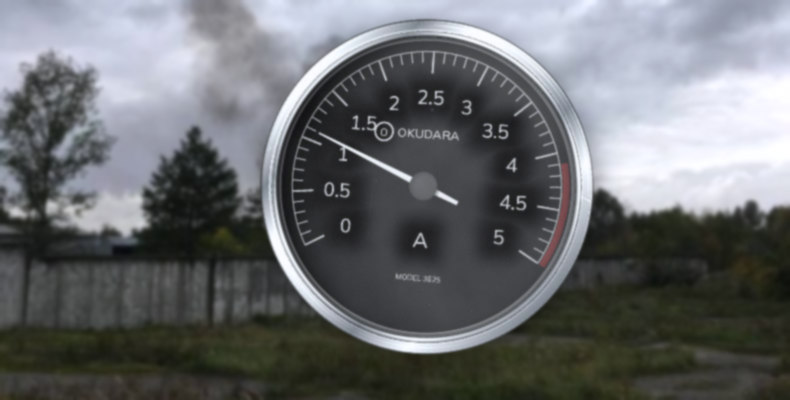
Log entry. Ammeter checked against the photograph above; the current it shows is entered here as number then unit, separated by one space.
1.1 A
